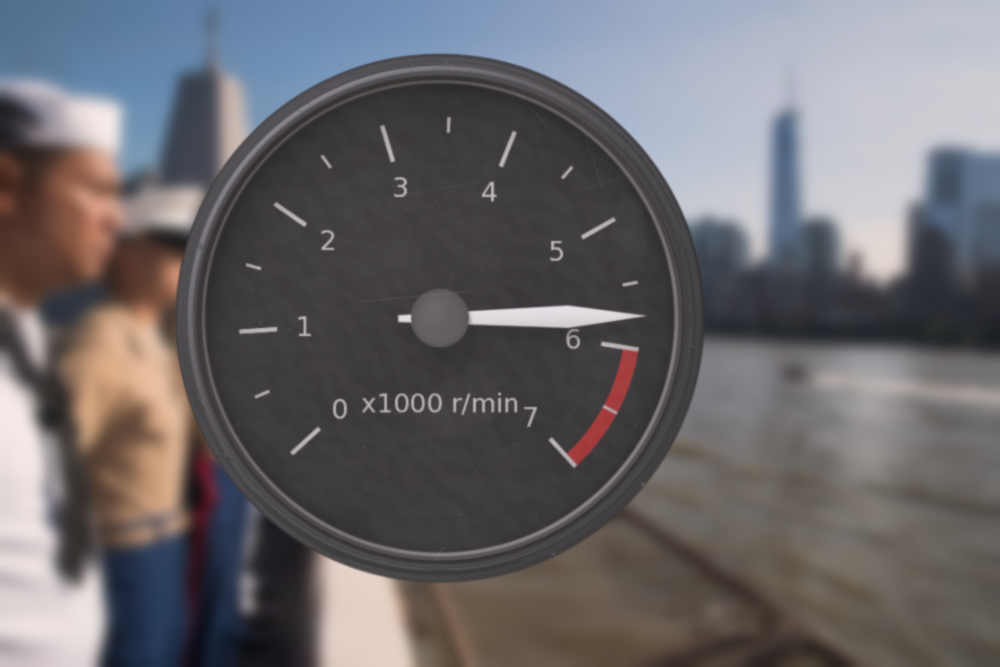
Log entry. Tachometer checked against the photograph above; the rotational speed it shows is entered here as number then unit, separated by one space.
5750 rpm
